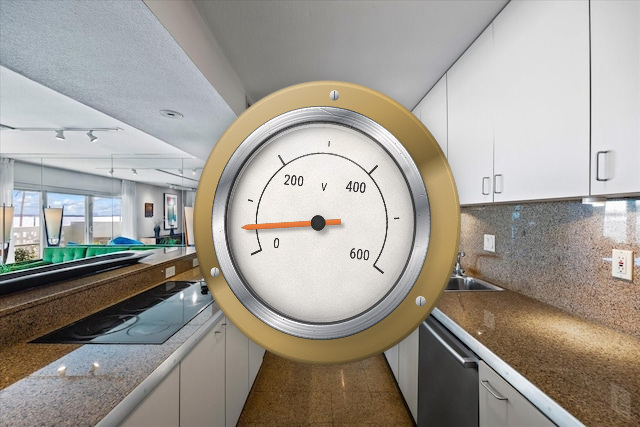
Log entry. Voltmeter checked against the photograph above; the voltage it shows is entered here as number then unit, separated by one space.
50 V
